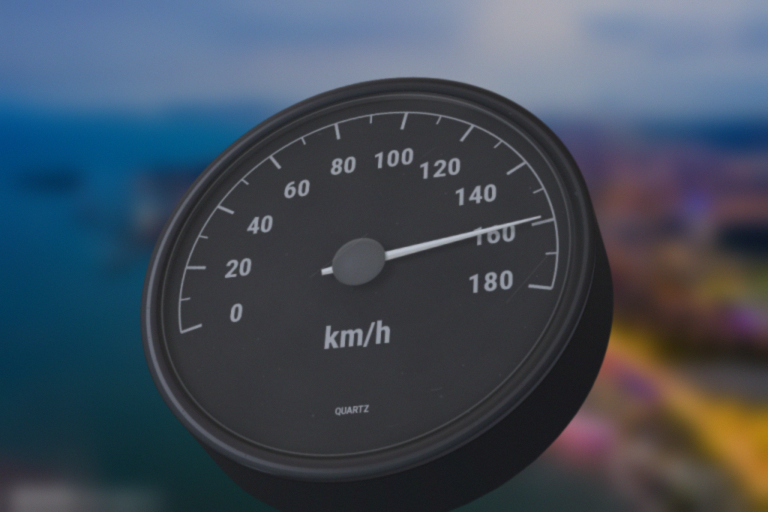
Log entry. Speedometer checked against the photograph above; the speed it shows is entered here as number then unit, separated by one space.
160 km/h
